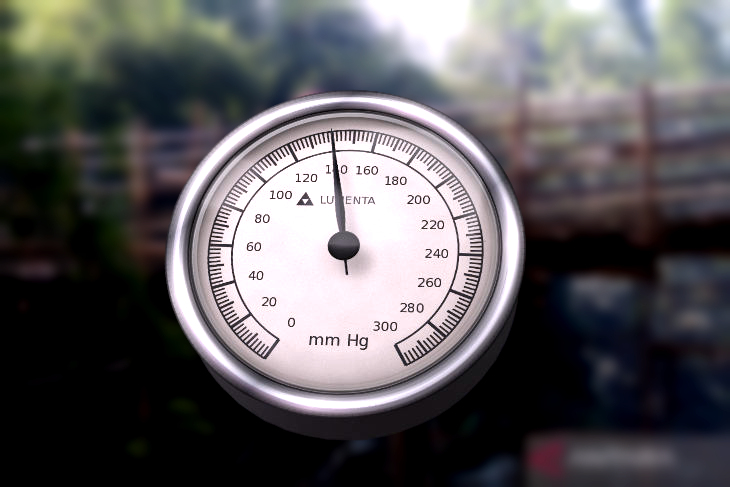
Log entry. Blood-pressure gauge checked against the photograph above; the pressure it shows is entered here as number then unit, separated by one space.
140 mmHg
